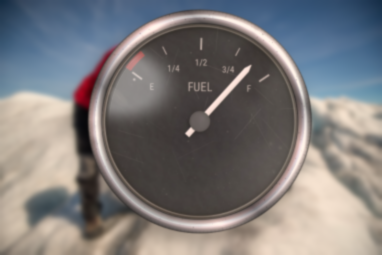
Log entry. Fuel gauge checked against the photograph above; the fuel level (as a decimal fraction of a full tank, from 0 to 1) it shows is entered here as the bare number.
0.875
